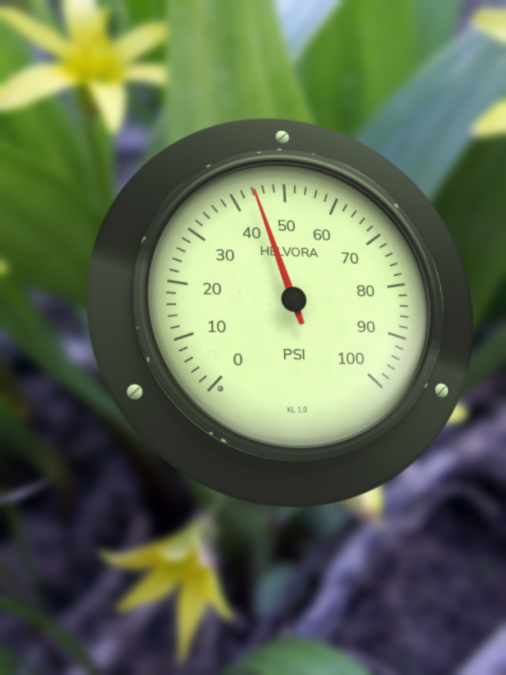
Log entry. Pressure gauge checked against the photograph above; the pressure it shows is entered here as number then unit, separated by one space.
44 psi
